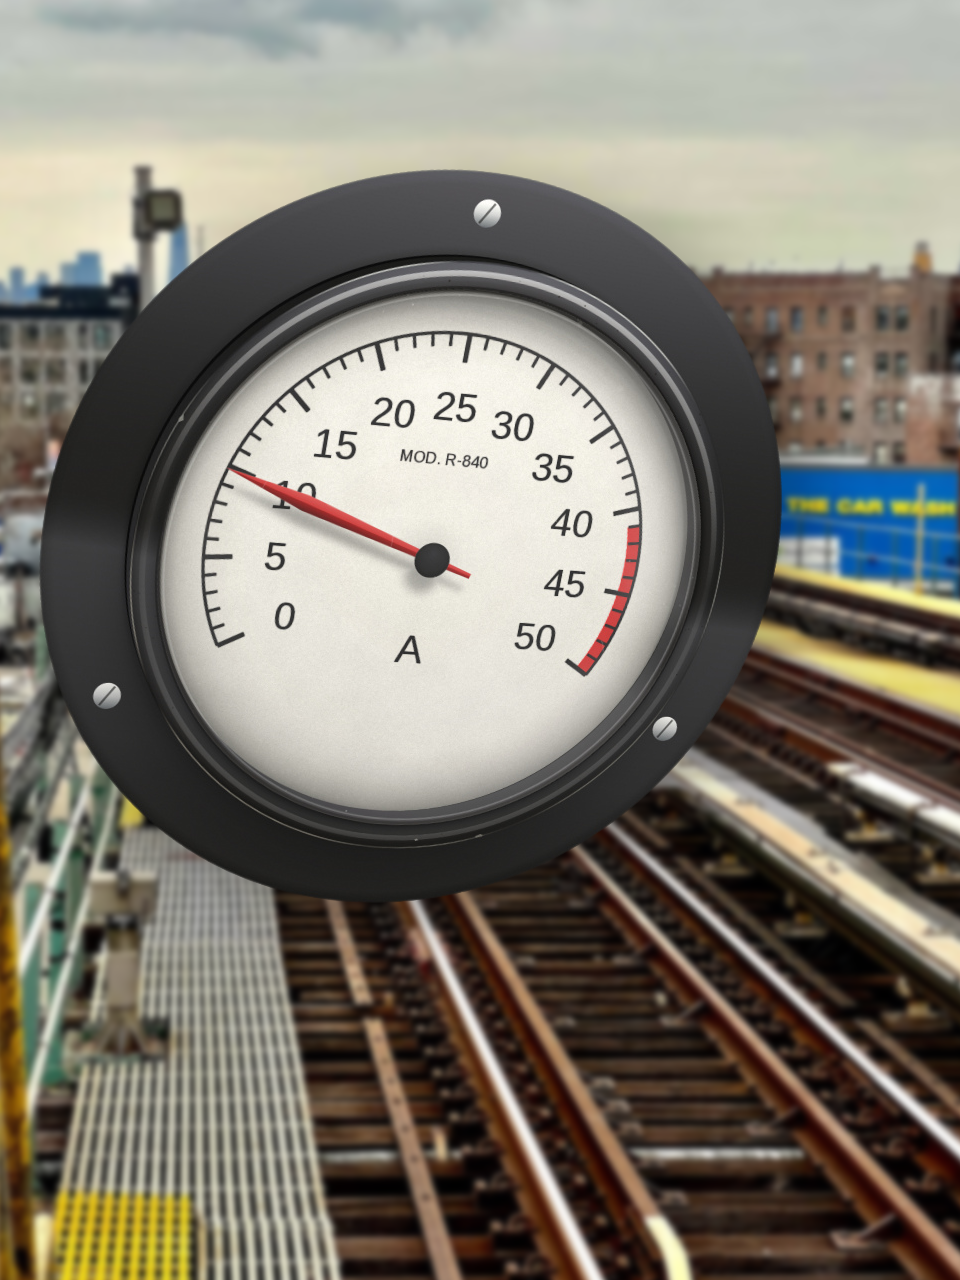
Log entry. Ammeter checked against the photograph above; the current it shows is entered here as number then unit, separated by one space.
10 A
